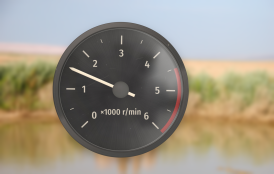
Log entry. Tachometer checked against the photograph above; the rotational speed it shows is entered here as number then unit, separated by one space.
1500 rpm
